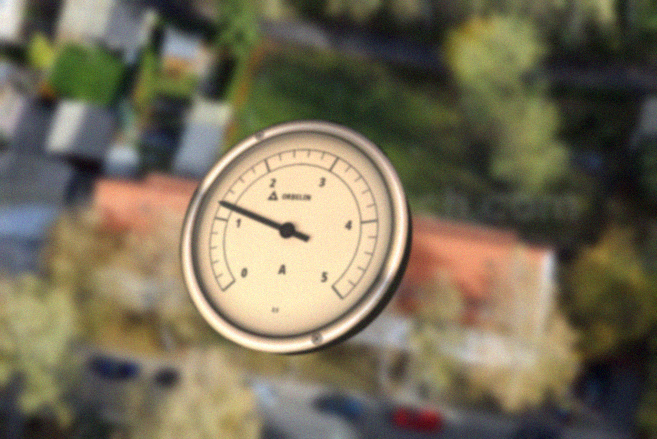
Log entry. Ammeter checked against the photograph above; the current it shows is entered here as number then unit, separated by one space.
1.2 A
